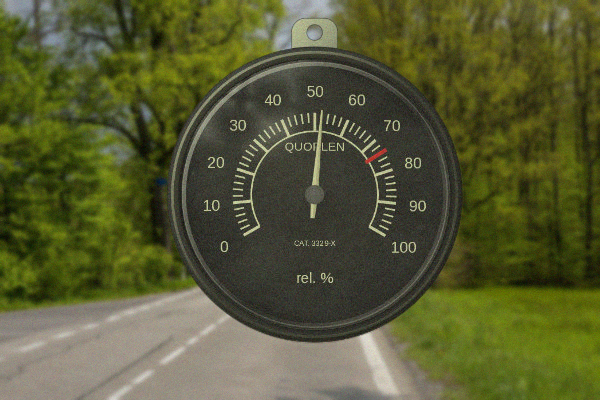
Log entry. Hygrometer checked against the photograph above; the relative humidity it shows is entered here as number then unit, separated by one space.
52 %
